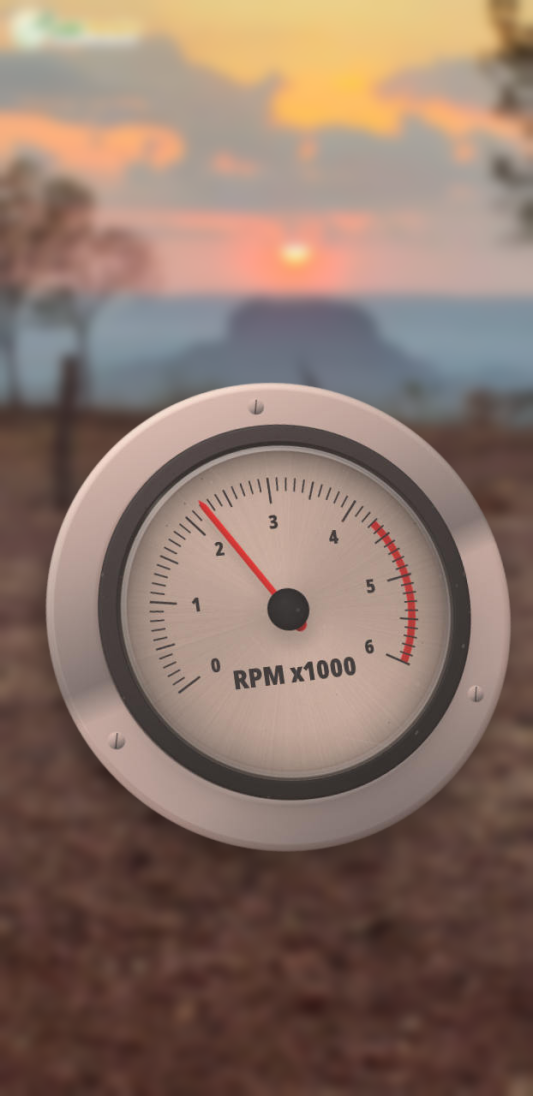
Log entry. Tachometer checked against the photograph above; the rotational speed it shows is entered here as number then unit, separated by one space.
2200 rpm
